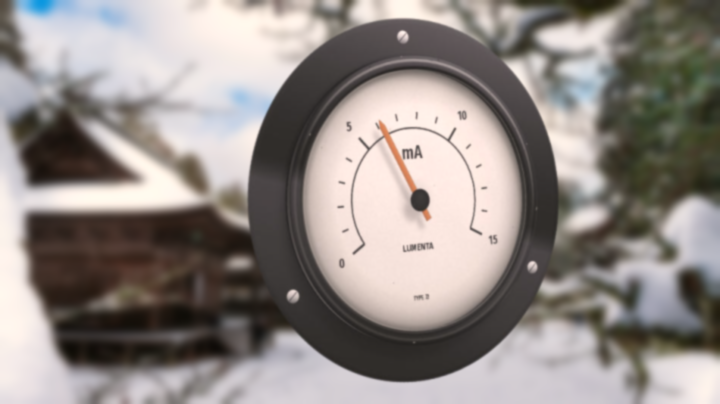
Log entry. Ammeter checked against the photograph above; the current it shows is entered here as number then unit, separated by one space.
6 mA
